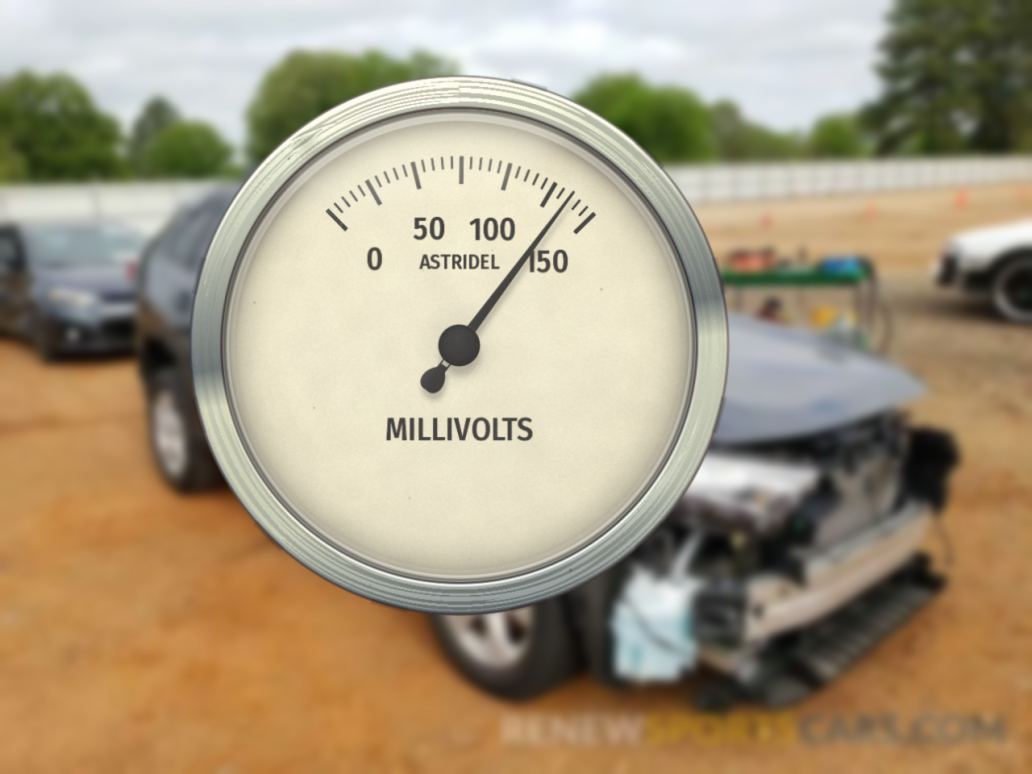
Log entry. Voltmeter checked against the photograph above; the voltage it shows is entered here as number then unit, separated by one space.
135 mV
